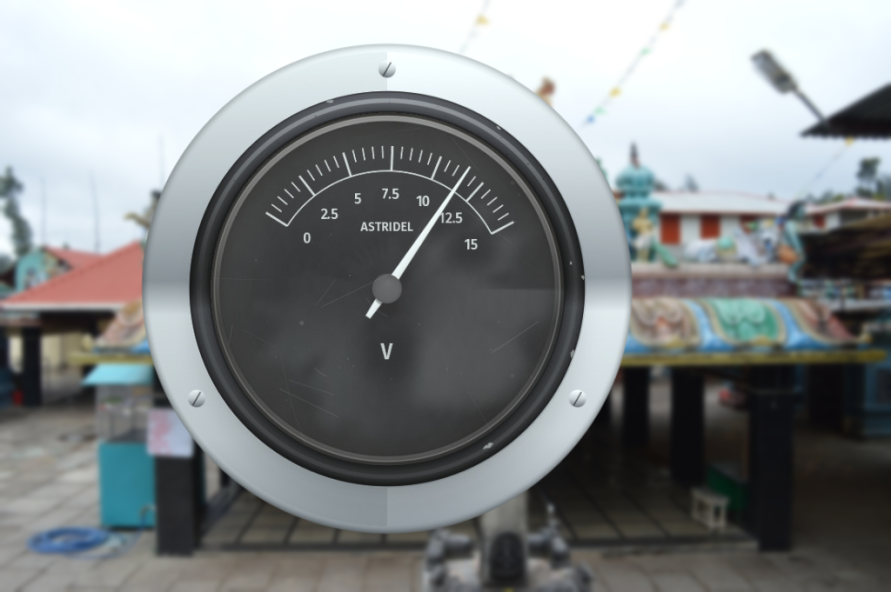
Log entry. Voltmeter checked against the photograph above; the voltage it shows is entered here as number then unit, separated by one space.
11.5 V
